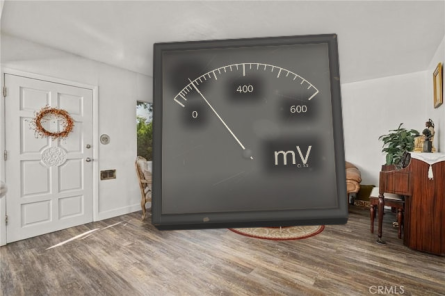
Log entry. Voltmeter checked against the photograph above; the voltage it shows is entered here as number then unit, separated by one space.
200 mV
